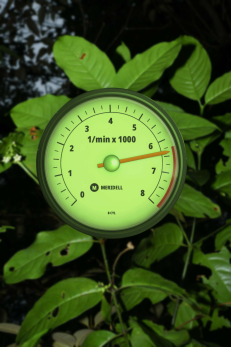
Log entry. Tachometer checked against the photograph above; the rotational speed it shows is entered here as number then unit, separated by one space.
6375 rpm
